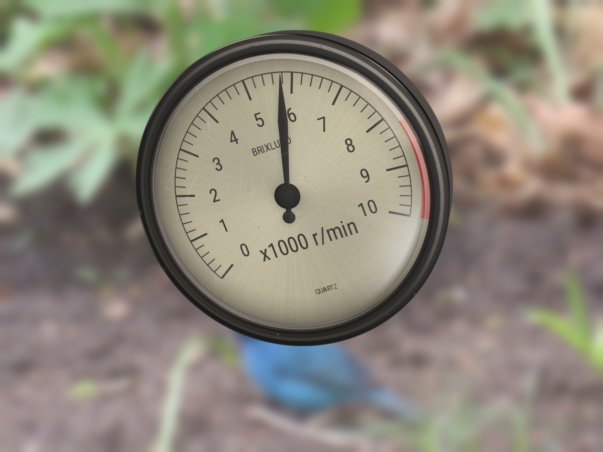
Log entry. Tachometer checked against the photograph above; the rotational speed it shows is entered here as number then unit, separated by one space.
5800 rpm
